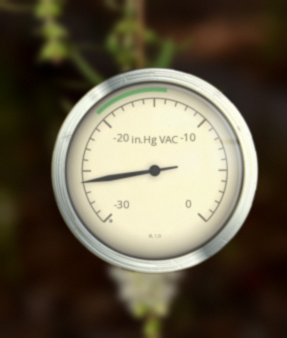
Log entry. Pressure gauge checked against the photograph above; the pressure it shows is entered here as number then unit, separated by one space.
-26 inHg
